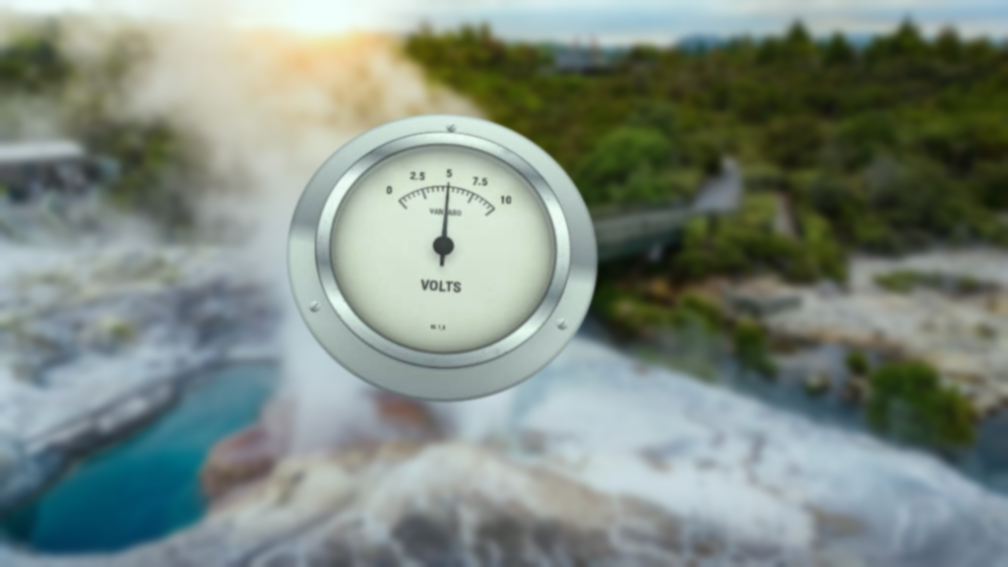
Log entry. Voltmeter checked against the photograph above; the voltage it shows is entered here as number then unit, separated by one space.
5 V
